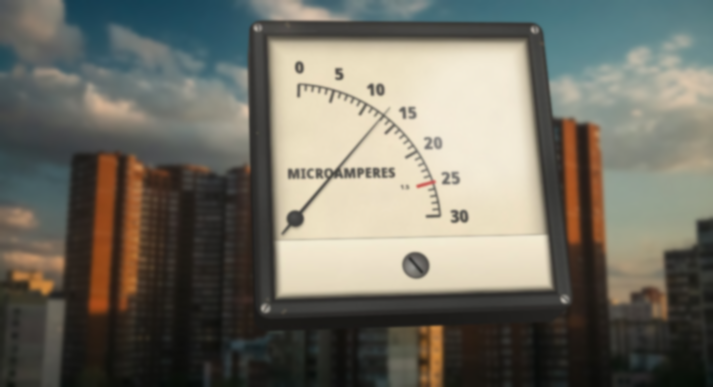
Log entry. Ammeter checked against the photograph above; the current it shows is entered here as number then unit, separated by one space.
13 µA
